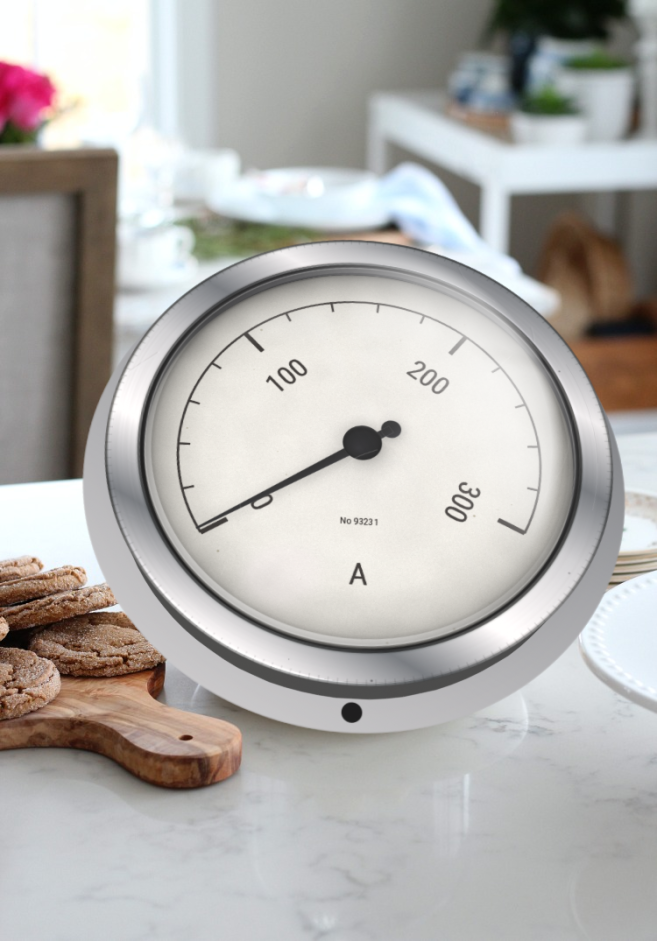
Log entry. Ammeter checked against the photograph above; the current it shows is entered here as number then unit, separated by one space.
0 A
